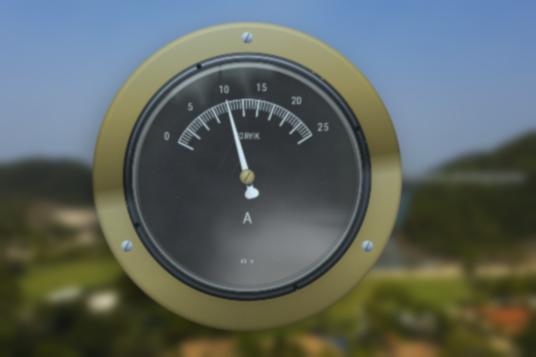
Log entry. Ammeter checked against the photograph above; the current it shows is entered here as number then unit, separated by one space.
10 A
